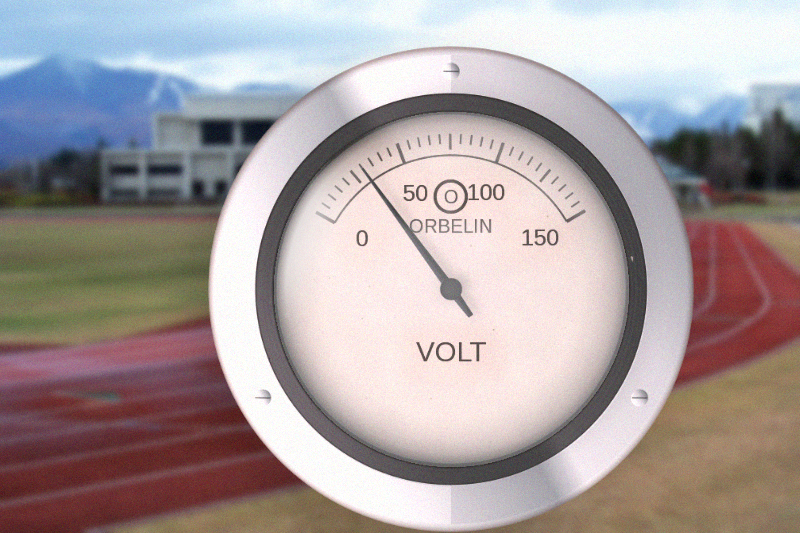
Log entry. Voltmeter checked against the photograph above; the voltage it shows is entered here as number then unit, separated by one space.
30 V
